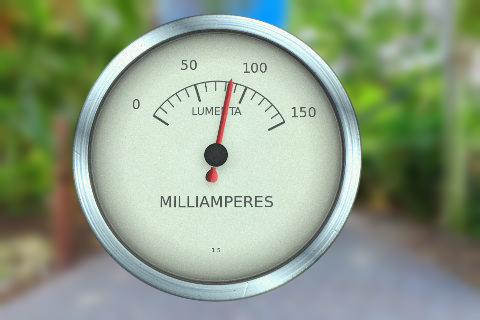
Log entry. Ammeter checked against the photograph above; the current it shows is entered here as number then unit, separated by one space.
85 mA
